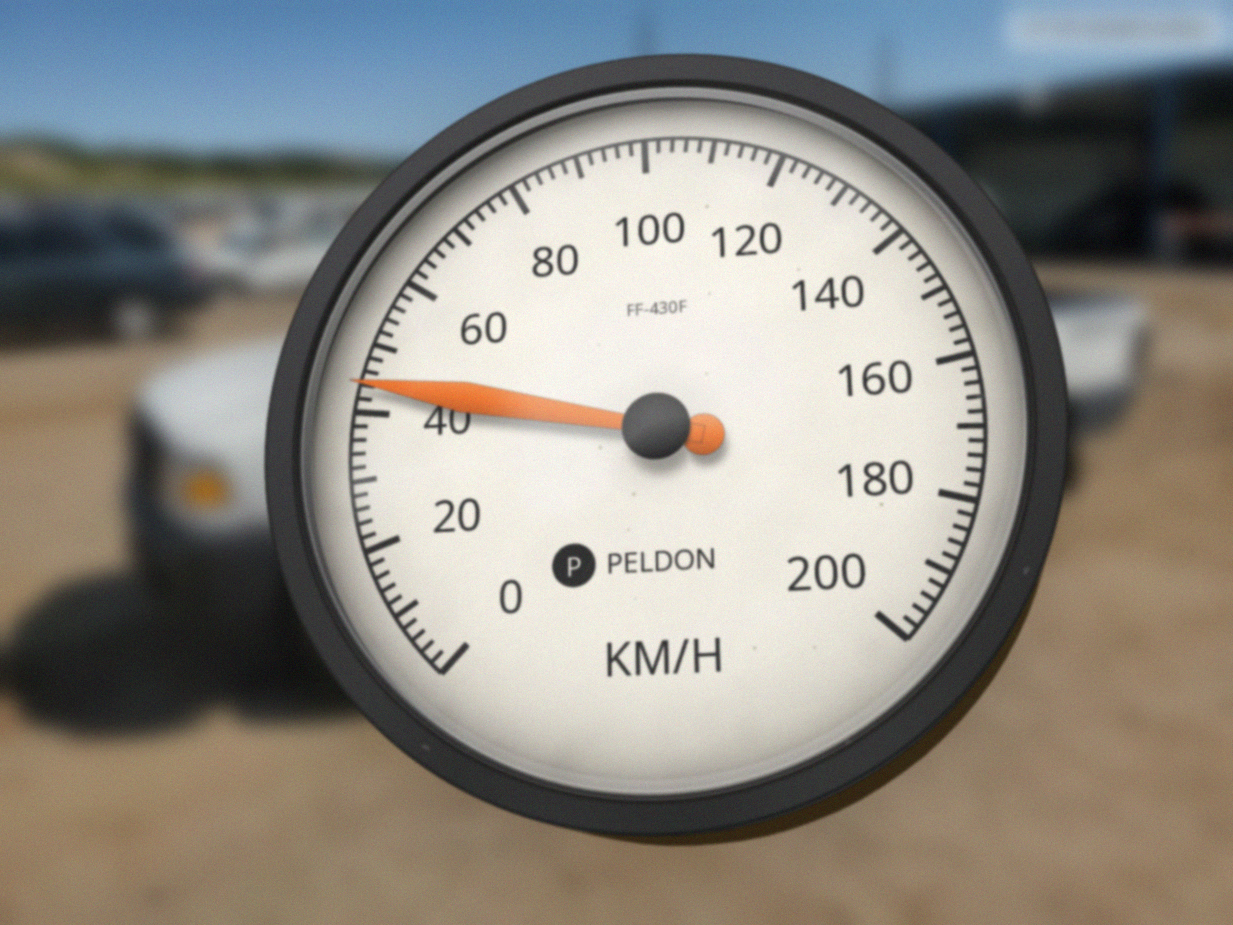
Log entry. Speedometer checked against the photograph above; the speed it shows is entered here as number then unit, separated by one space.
44 km/h
